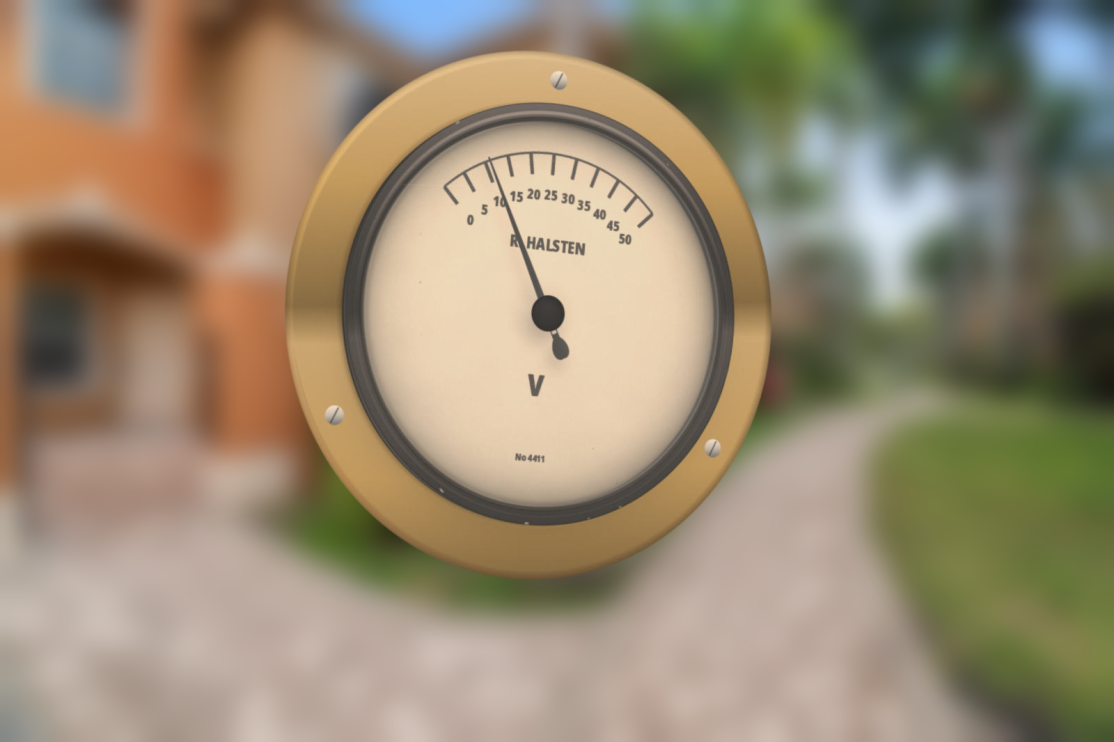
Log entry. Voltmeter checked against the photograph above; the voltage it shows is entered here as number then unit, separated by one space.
10 V
